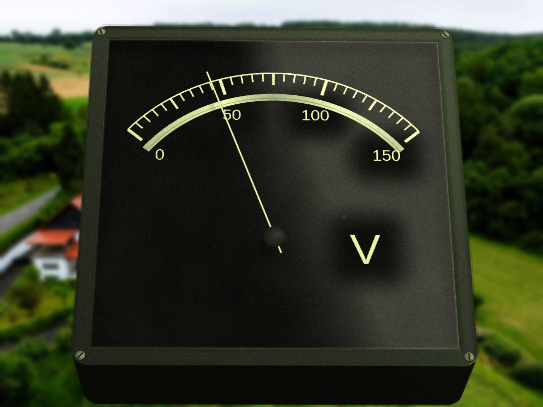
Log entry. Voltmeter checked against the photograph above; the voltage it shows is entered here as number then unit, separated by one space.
45 V
